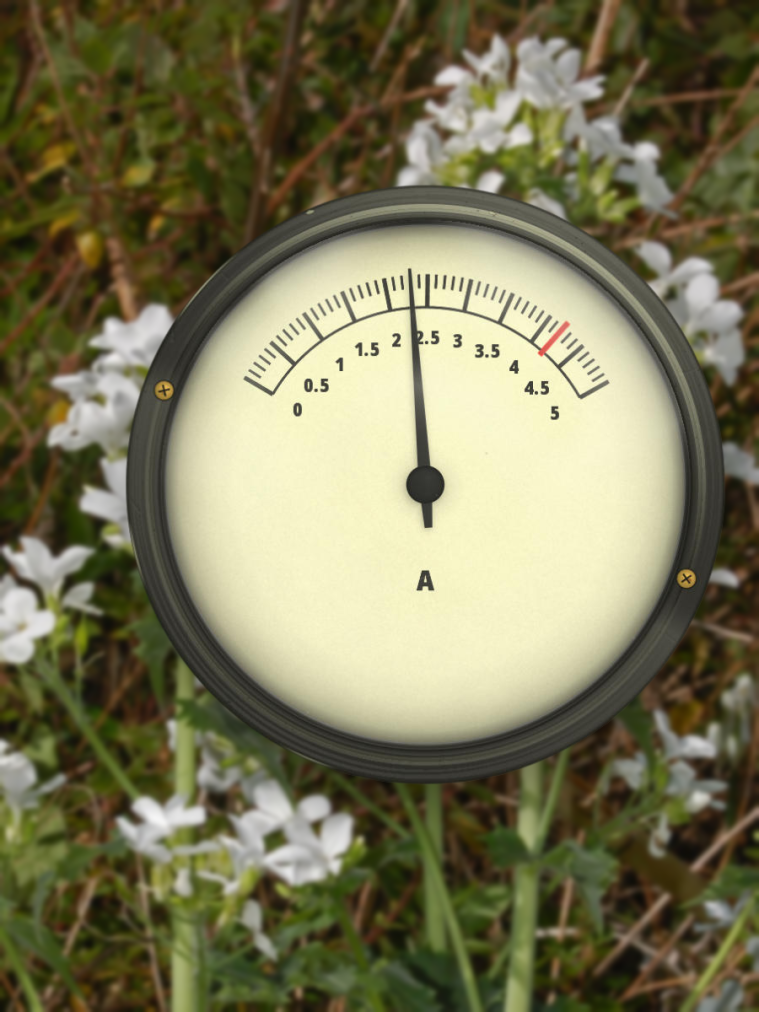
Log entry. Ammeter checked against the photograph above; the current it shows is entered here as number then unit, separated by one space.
2.3 A
